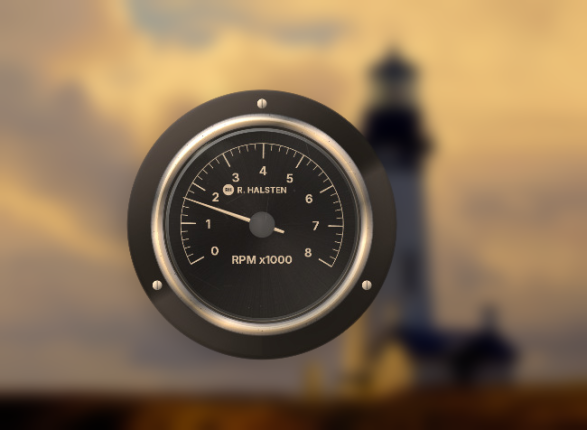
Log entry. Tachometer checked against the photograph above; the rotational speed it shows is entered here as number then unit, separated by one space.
1600 rpm
